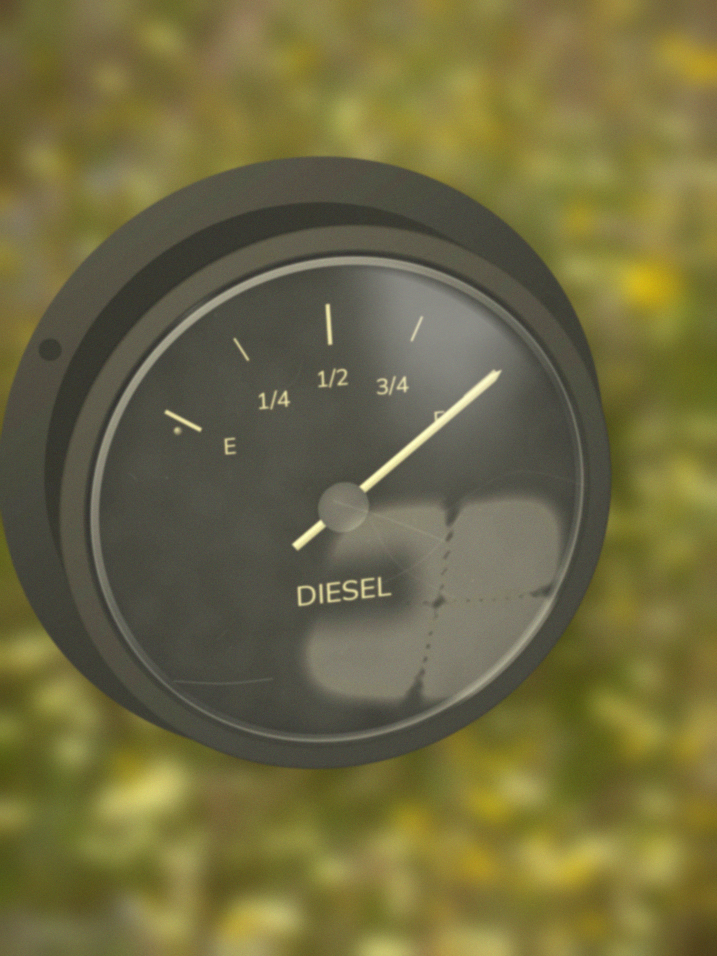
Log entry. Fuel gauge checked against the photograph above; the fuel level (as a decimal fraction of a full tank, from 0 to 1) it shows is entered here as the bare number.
1
